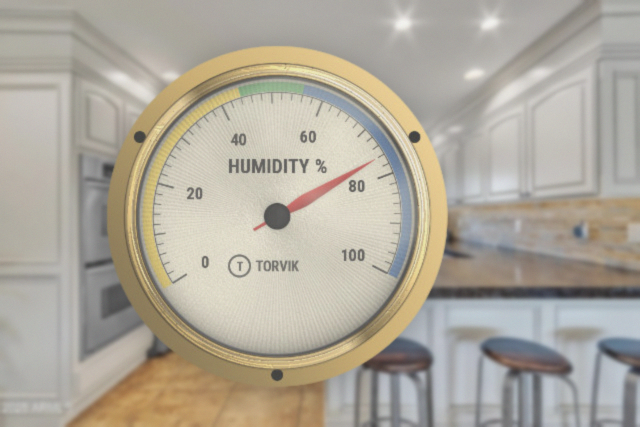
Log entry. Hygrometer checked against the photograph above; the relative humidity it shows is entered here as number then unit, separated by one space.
76 %
